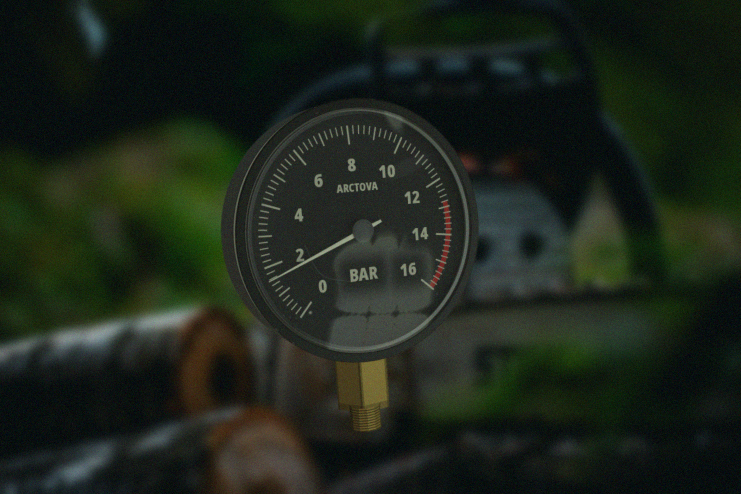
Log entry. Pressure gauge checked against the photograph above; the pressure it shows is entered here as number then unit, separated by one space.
1.6 bar
